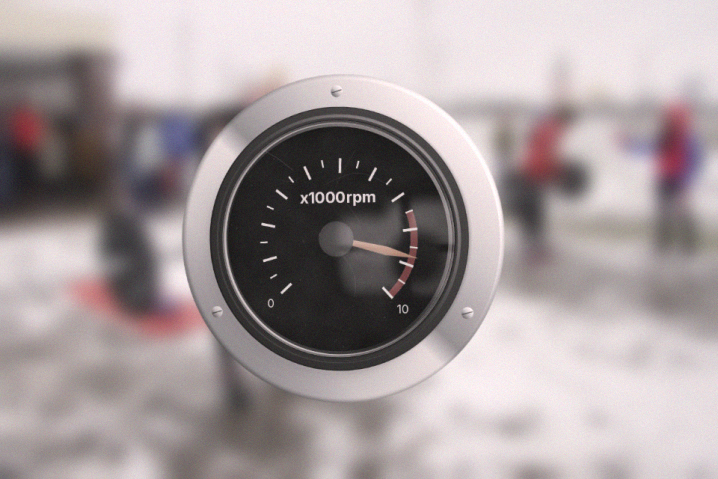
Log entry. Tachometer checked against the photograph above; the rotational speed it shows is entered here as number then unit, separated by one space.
8750 rpm
